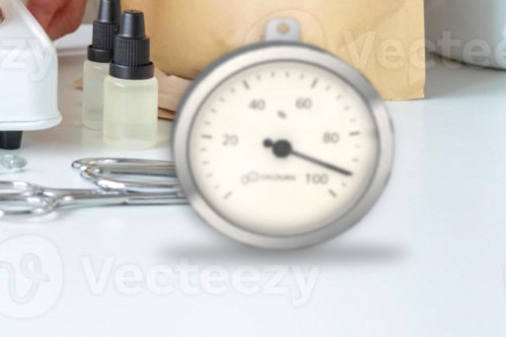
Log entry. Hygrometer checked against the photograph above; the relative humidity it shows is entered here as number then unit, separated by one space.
92 %
